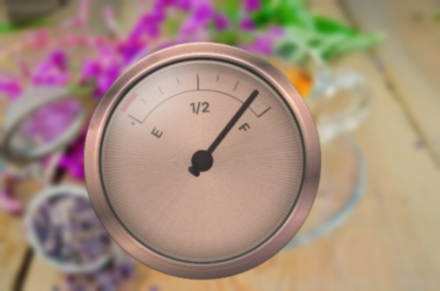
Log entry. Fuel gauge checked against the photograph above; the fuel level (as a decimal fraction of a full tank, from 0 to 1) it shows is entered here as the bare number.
0.875
